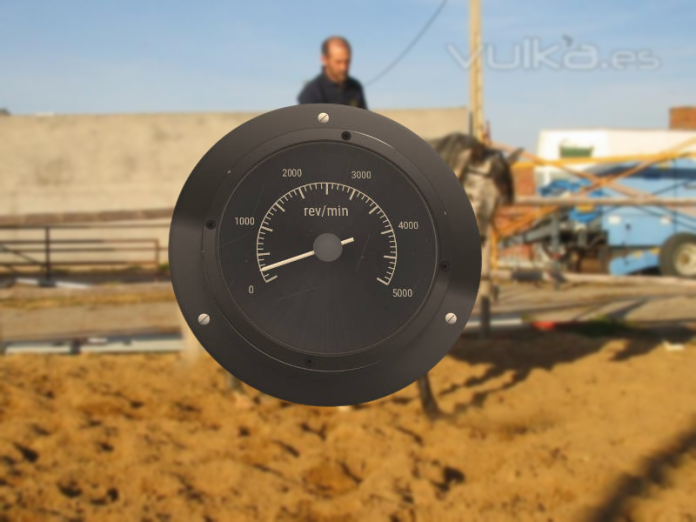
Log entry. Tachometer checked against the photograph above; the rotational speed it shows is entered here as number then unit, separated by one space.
200 rpm
